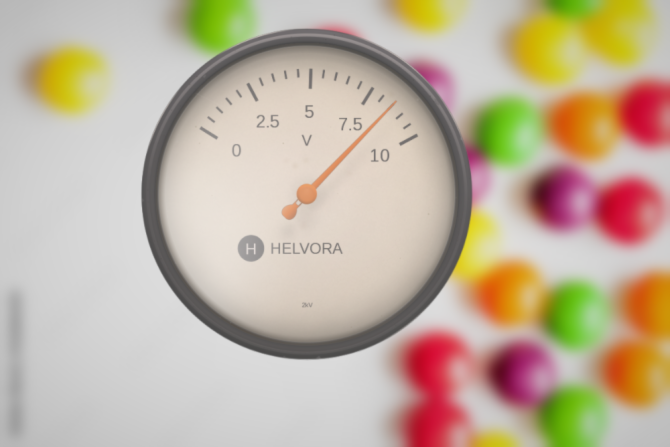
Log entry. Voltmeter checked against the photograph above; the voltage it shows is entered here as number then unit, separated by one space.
8.5 V
